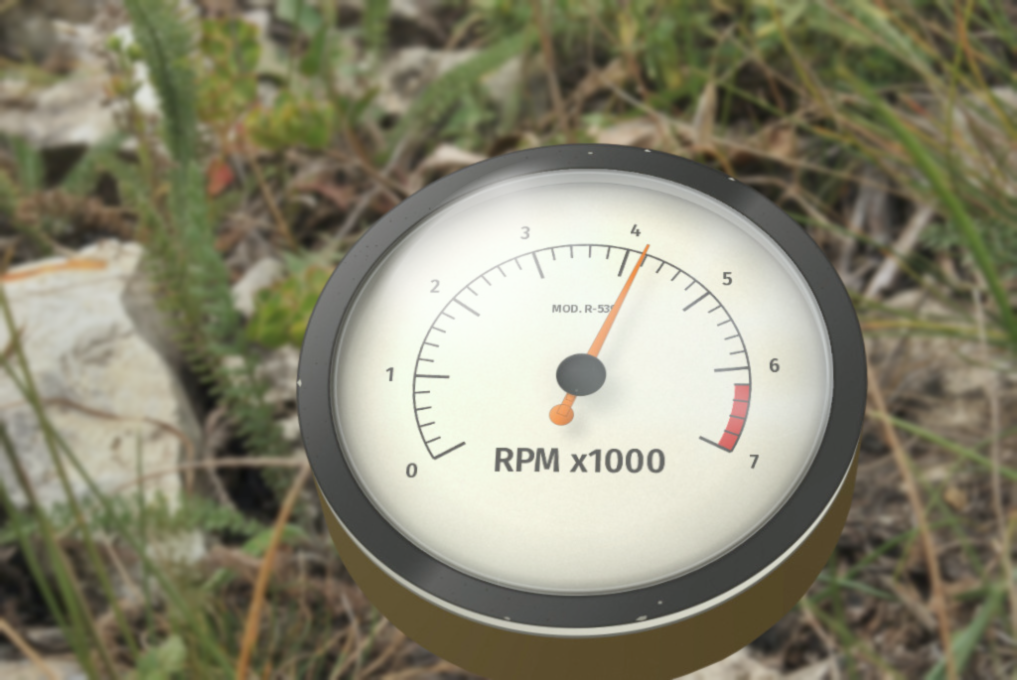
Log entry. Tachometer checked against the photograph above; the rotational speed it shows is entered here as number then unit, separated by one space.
4200 rpm
